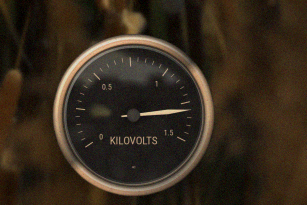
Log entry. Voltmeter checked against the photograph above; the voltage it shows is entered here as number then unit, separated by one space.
1.3 kV
